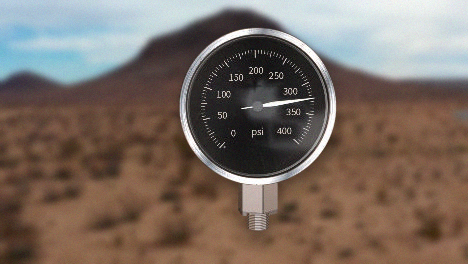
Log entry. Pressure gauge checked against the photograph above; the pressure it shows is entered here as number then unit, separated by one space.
325 psi
